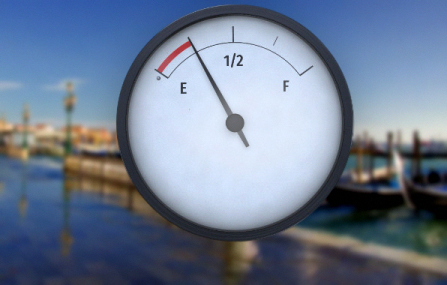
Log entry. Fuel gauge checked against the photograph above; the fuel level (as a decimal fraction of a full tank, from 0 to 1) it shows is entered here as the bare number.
0.25
